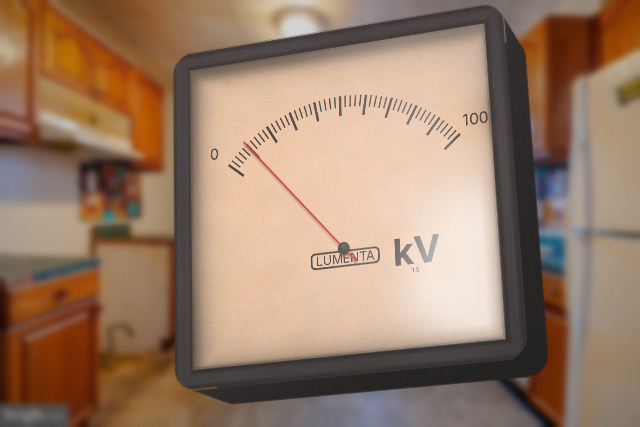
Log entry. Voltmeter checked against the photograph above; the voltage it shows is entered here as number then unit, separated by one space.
10 kV
